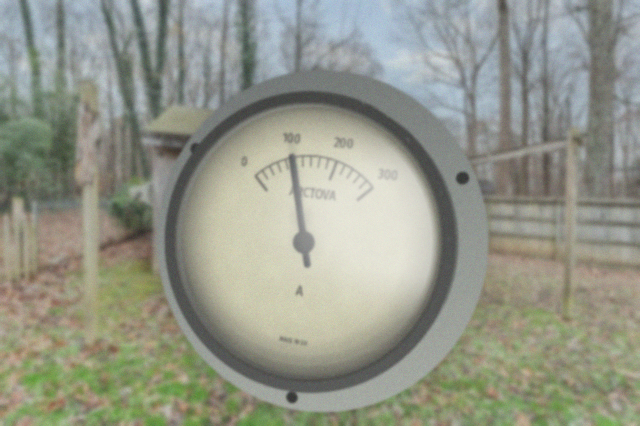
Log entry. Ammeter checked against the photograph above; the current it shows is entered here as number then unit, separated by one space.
100 A
